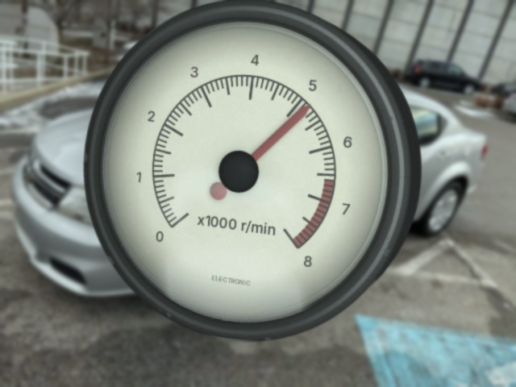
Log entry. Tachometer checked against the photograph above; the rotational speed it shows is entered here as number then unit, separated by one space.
5200 rpm
